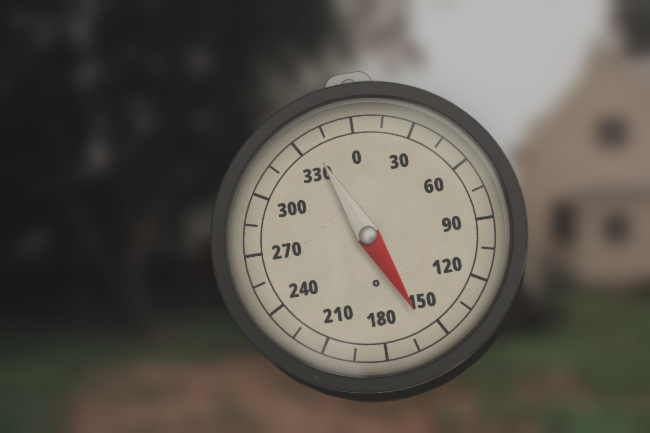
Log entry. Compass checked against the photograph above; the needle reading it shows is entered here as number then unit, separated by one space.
157.5 °
